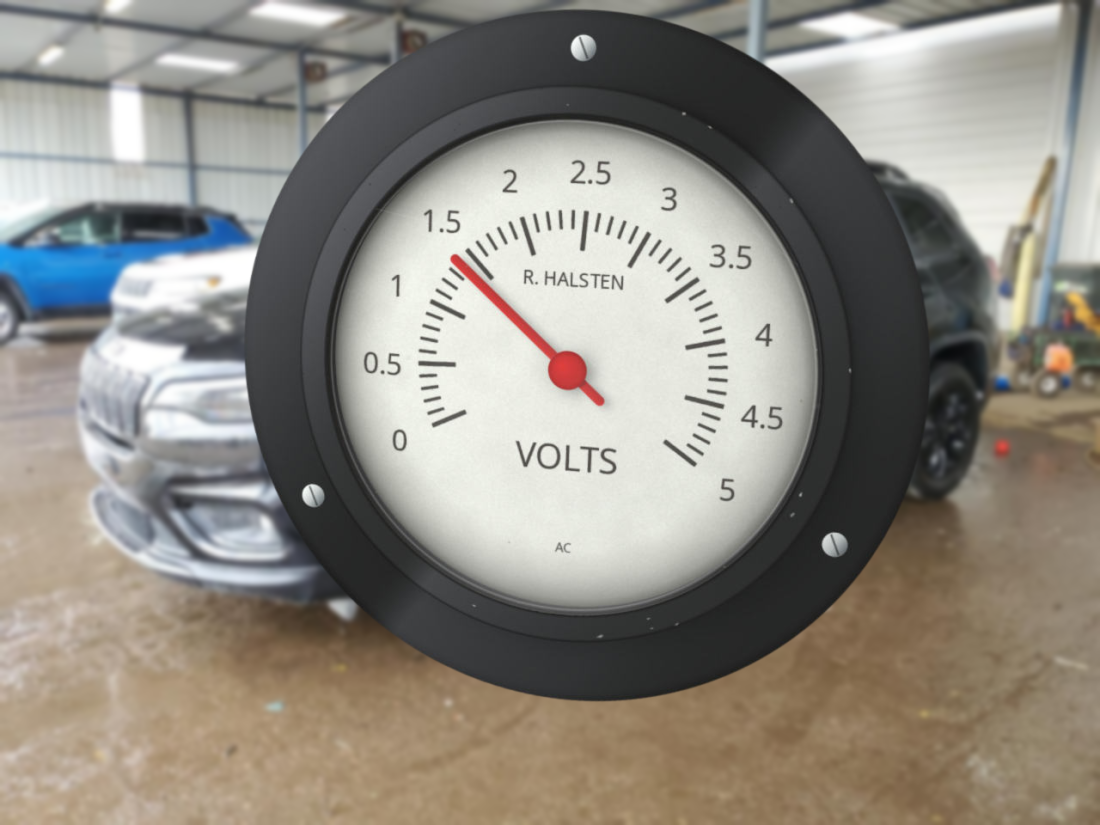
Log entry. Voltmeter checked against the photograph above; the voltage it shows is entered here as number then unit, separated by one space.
1.4 V
